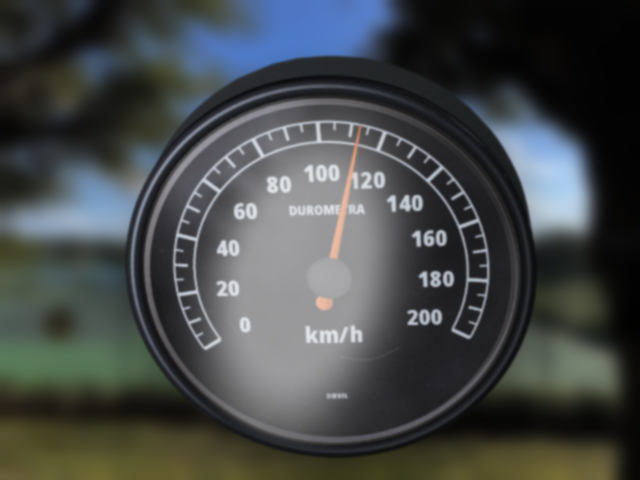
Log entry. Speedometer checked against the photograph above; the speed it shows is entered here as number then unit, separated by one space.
112.5 km/h
